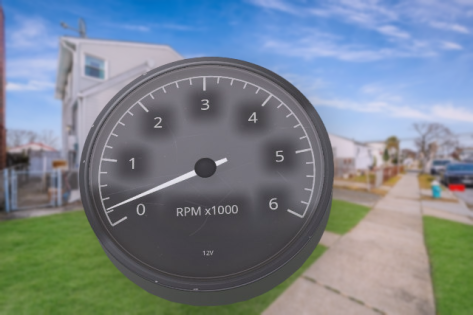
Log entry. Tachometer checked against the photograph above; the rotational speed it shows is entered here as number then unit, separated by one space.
200 rpm
